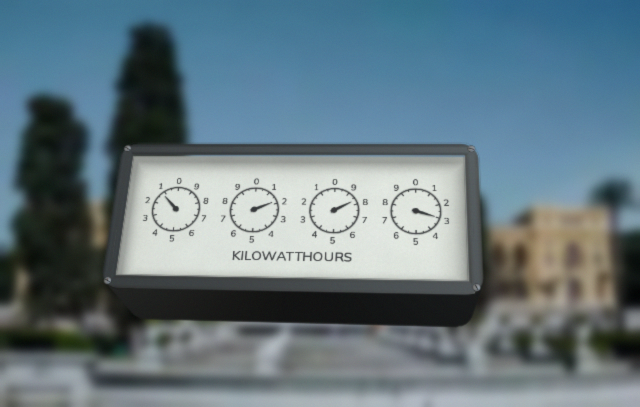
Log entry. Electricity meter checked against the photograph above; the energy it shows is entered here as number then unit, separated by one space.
1183 kWh
